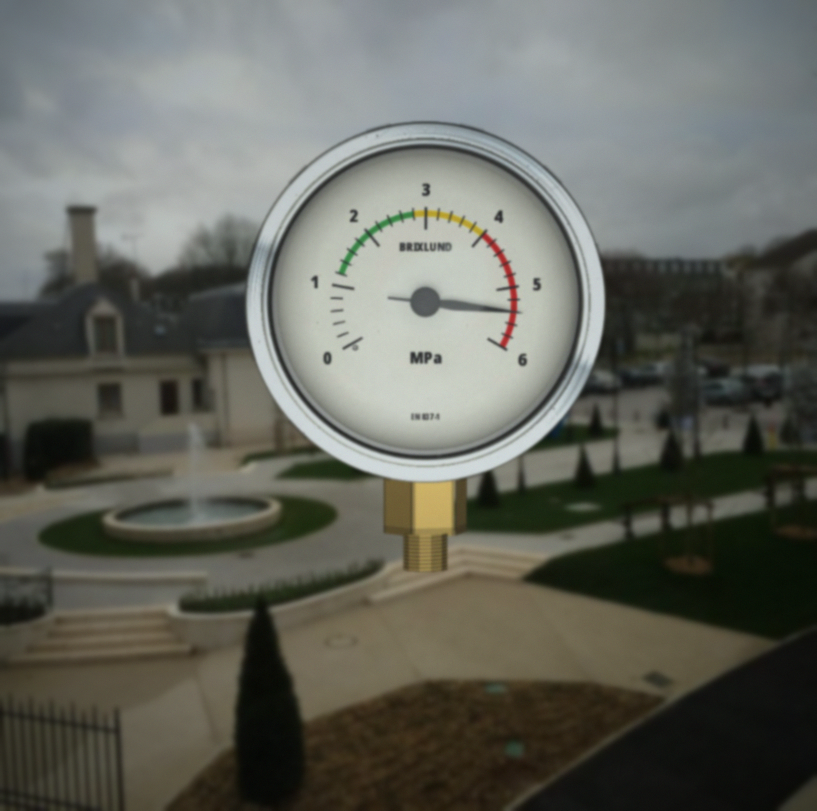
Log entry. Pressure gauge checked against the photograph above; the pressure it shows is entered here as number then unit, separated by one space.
5.4 MPa
